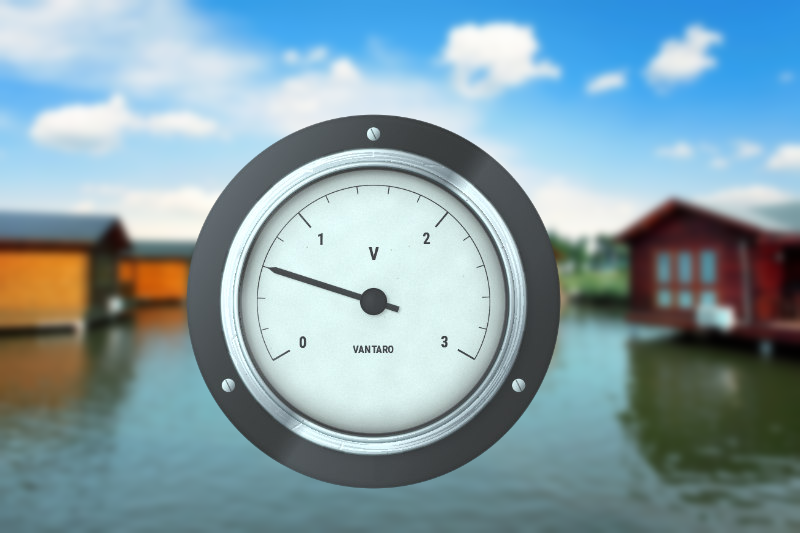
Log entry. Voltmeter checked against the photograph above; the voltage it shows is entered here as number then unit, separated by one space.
0.6 V
